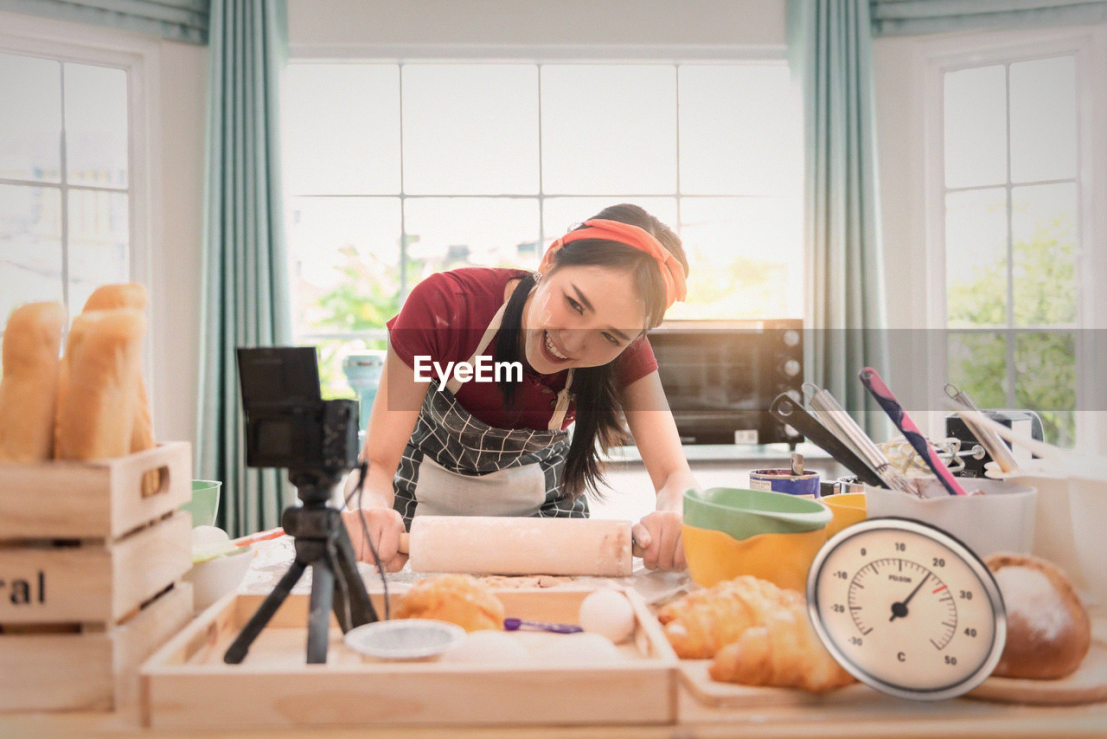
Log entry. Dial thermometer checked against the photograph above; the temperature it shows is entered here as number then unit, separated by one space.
20 °C
